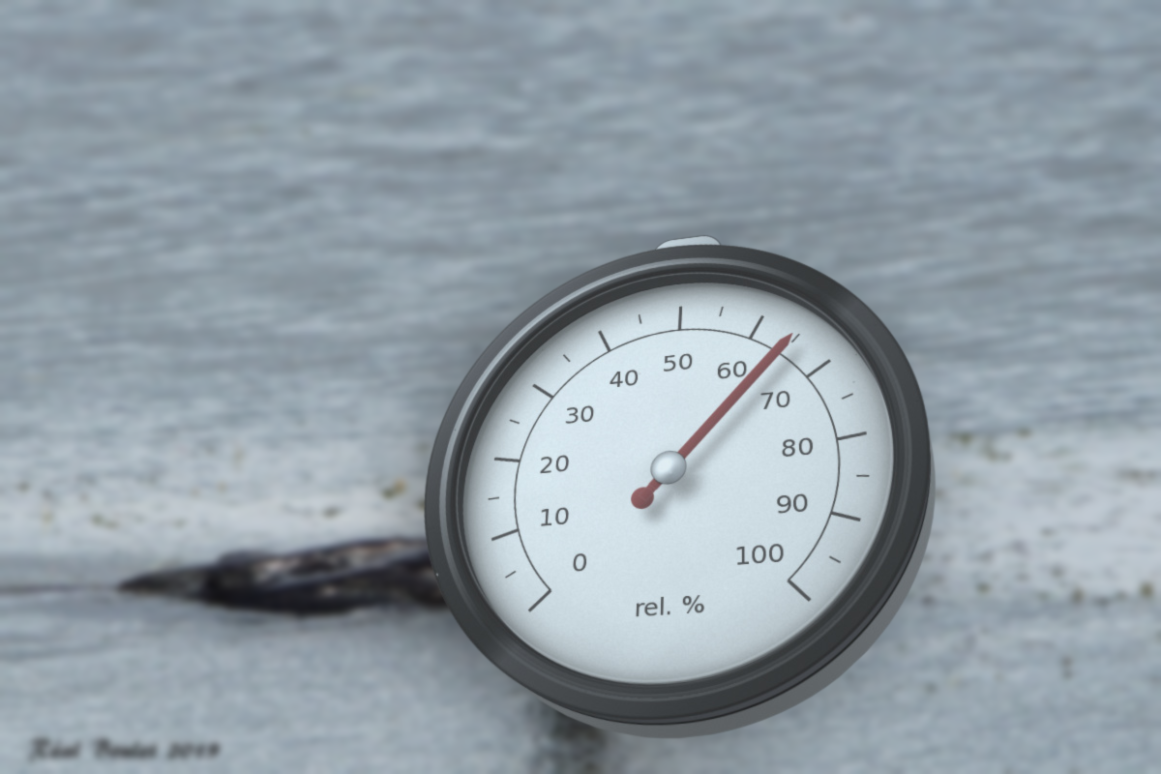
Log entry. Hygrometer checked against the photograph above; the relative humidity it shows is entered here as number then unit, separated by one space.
65 %
